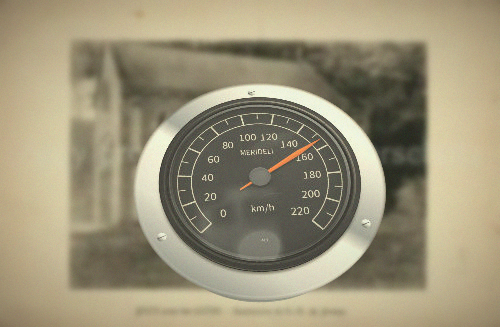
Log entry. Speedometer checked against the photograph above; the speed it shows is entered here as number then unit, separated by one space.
155 km/h
